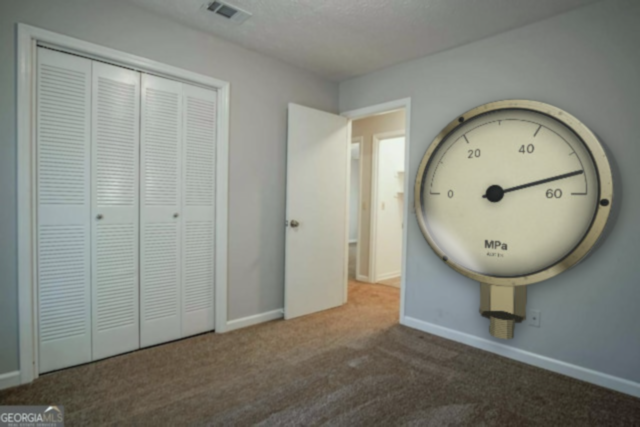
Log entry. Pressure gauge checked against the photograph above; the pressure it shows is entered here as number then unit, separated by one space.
55 MPa
